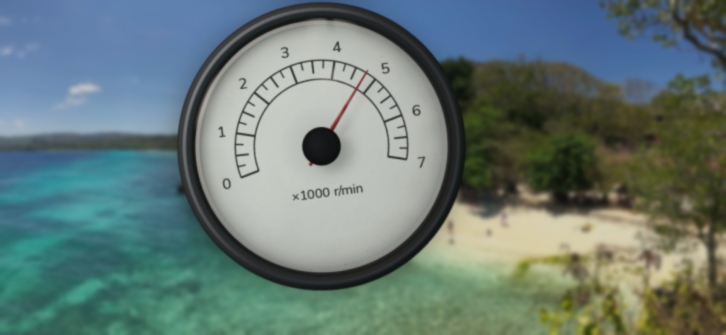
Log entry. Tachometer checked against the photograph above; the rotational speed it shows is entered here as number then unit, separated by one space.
4750 rpm
